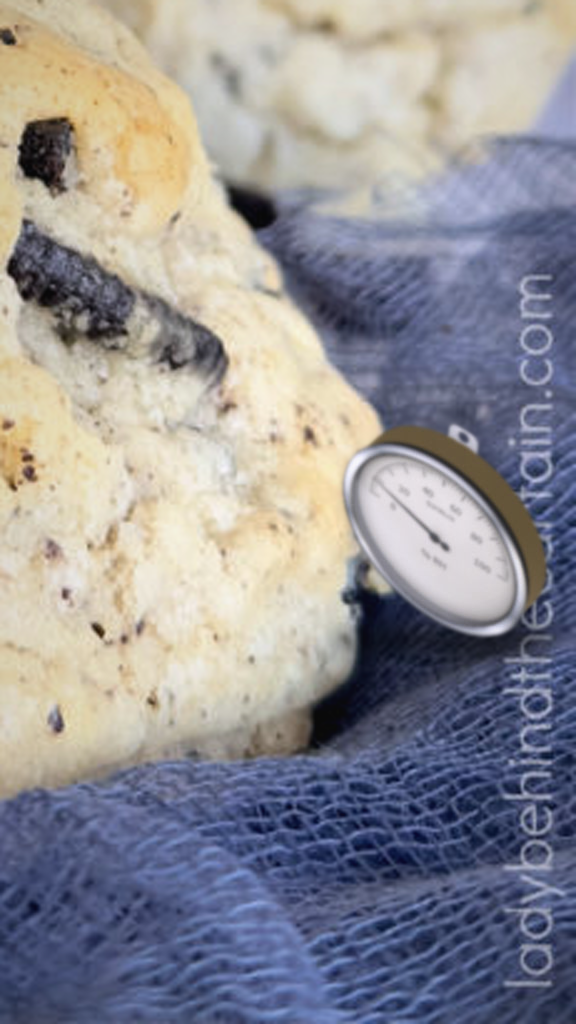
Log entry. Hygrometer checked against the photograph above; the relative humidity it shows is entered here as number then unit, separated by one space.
10 %
